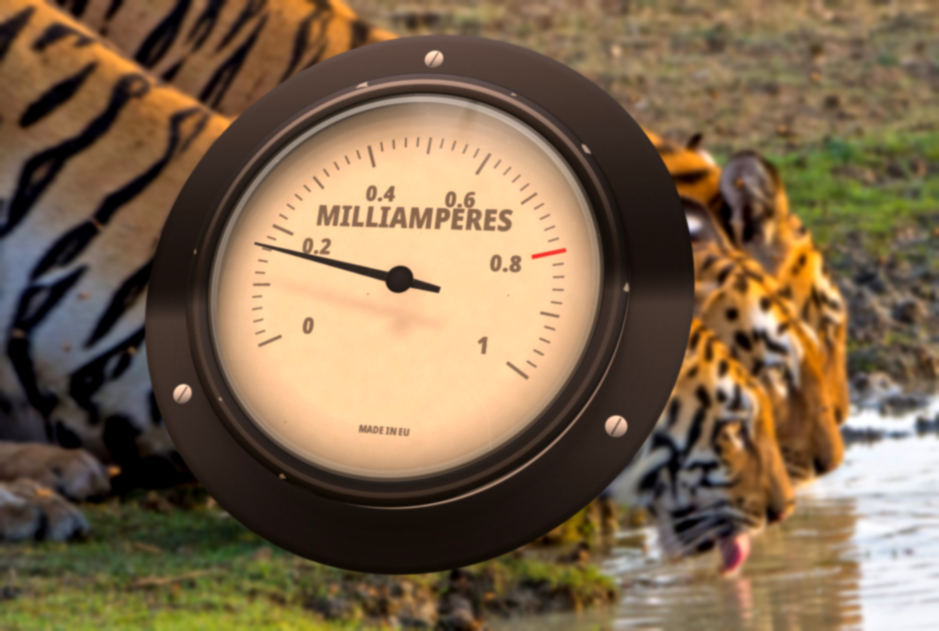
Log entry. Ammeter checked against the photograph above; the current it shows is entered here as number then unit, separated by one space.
0.16 mA
